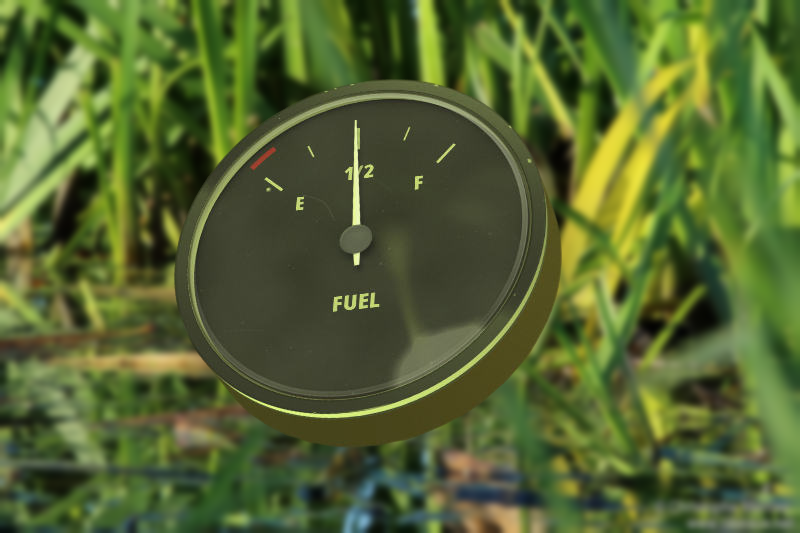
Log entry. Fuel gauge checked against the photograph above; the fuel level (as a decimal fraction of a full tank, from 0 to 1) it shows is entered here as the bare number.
0.5
